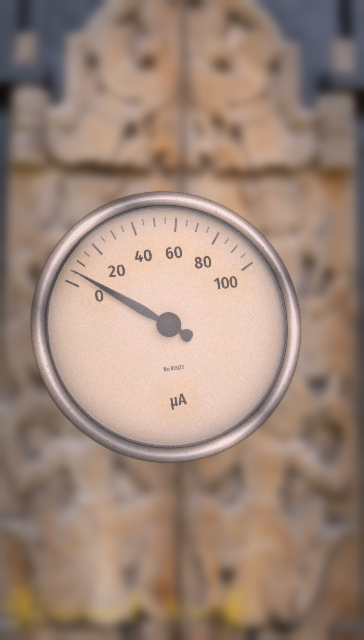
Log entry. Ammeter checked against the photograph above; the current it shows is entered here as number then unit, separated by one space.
5 µA
